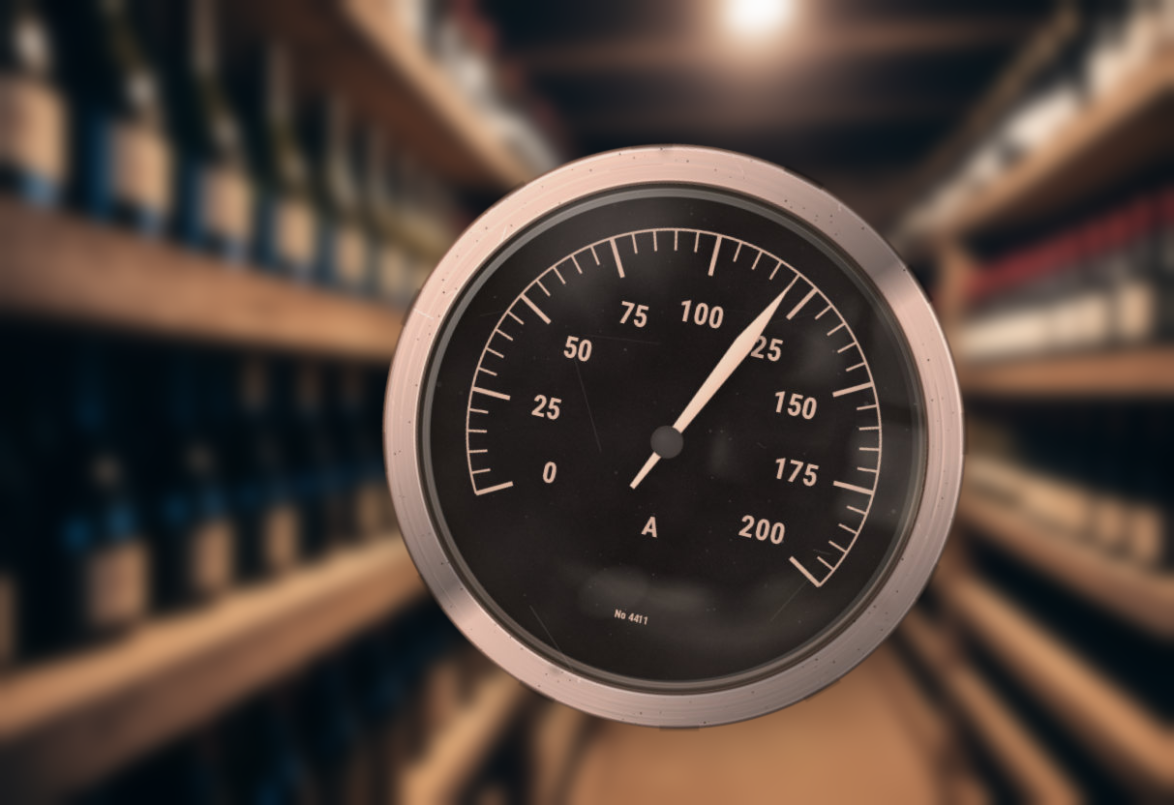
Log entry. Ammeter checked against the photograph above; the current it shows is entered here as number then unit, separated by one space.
120 A
